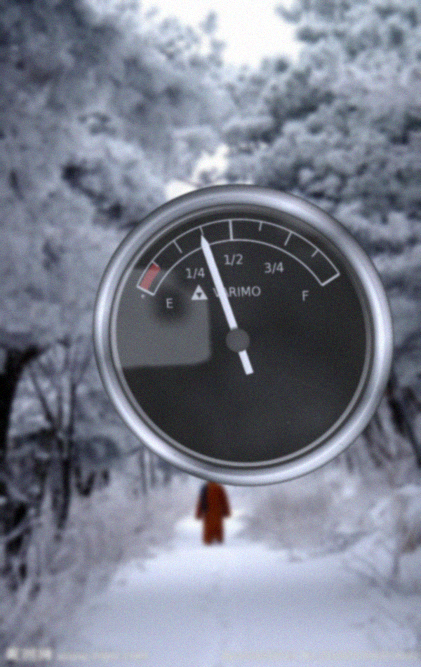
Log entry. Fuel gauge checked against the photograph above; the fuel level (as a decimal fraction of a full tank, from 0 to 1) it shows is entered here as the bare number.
0.375
